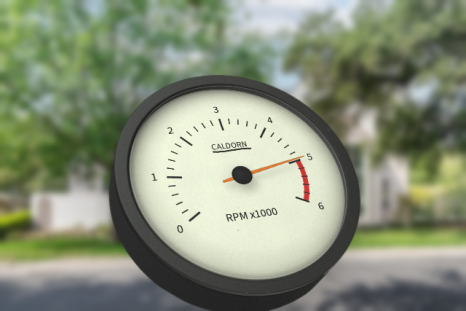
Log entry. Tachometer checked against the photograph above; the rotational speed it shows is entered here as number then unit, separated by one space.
5000 rpm
